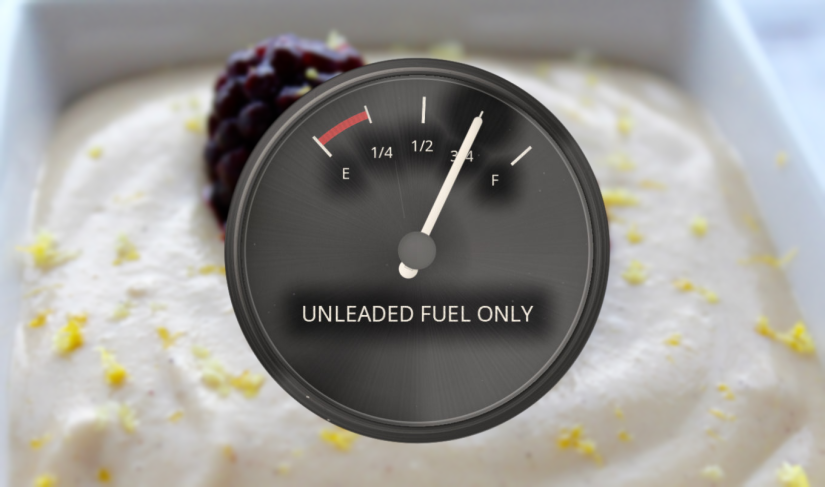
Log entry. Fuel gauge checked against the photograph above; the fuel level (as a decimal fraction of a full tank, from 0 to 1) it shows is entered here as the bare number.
0.75
